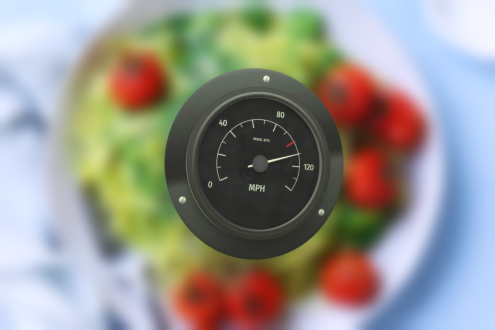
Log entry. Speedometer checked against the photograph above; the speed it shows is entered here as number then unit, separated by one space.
110 mph
